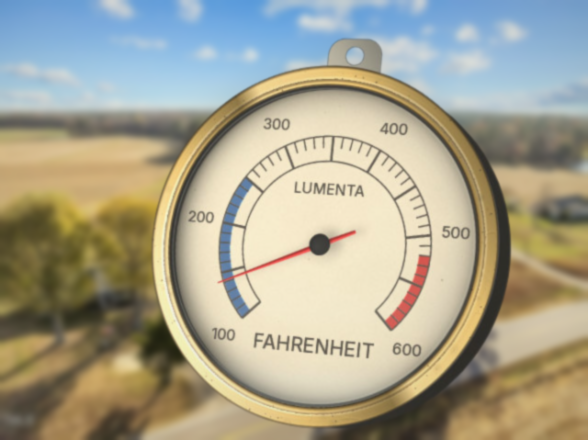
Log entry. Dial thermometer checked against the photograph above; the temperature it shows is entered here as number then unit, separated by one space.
140 °F
